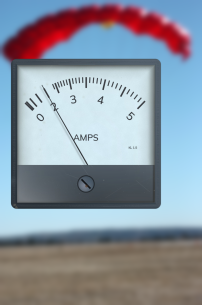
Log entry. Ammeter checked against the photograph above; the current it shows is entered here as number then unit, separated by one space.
2 A
